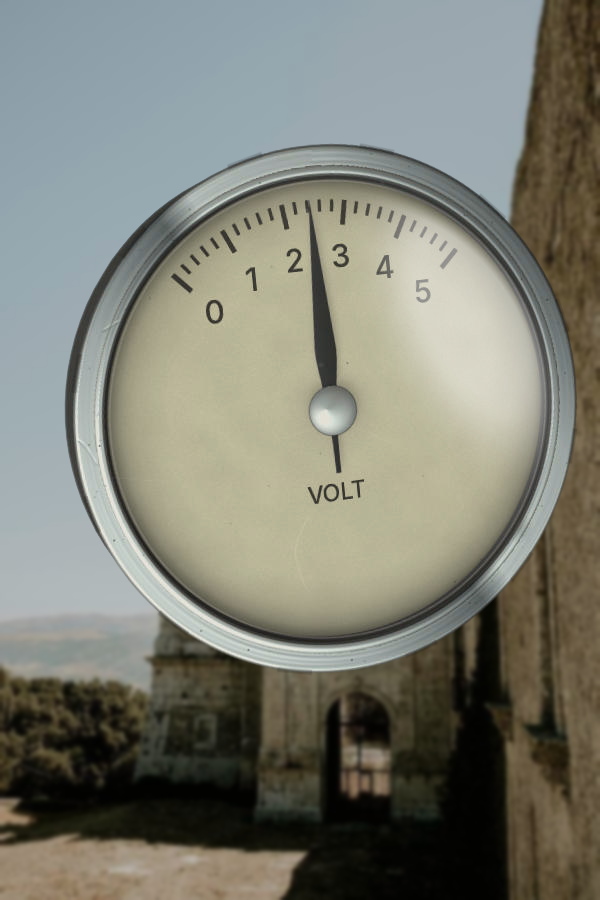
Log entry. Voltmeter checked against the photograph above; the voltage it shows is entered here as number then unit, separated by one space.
2.4 V
